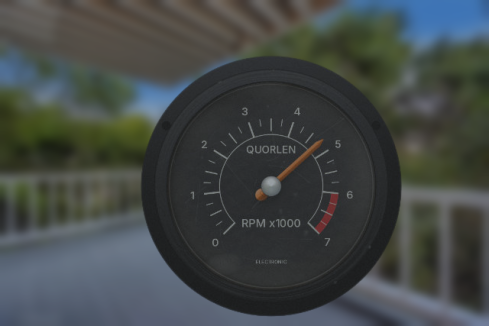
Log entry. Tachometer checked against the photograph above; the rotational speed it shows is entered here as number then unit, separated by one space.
4750 rpm
